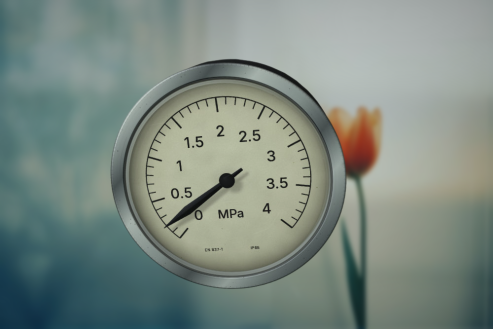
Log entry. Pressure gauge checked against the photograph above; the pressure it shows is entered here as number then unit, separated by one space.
0.2 MPa
